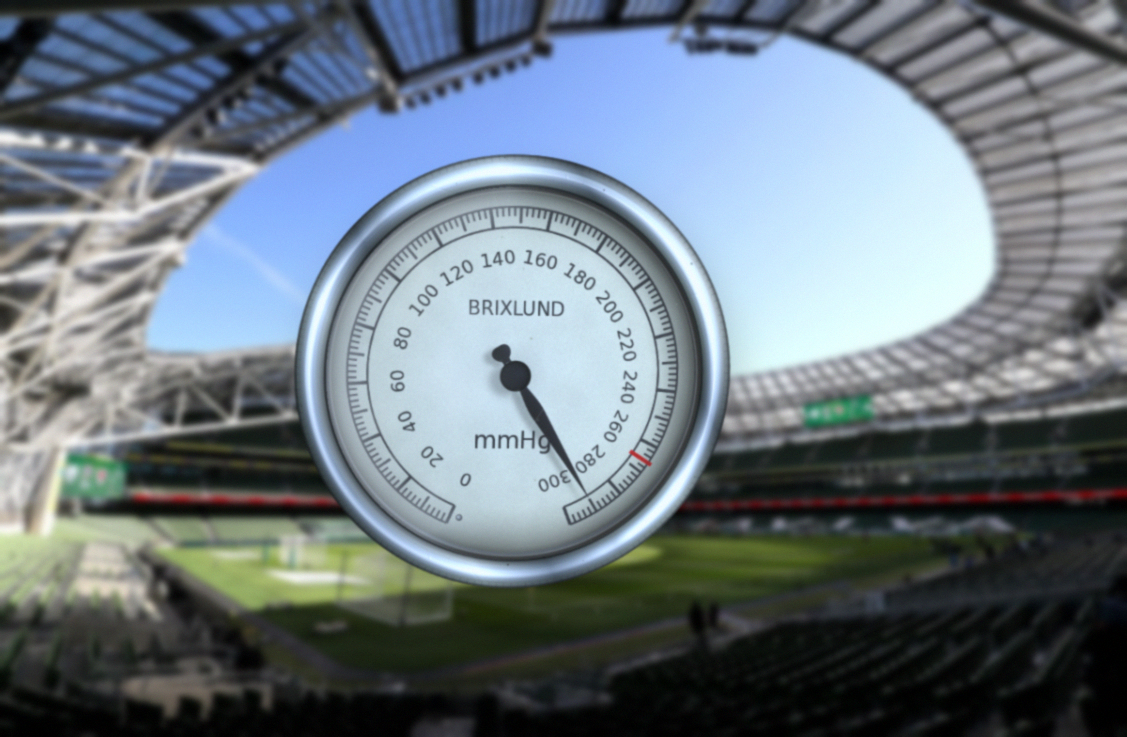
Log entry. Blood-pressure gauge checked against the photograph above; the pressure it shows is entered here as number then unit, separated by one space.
290 mmHg
